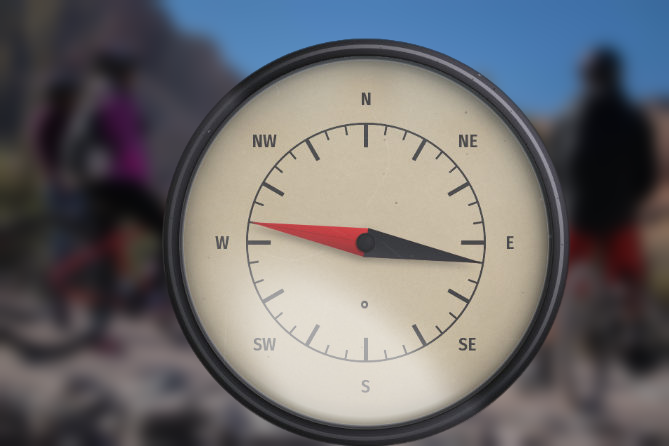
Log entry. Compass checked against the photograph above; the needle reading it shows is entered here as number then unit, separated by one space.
280 °
